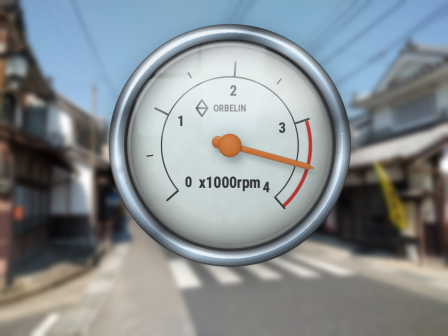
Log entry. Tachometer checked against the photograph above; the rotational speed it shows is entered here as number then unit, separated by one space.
3500 rpm
